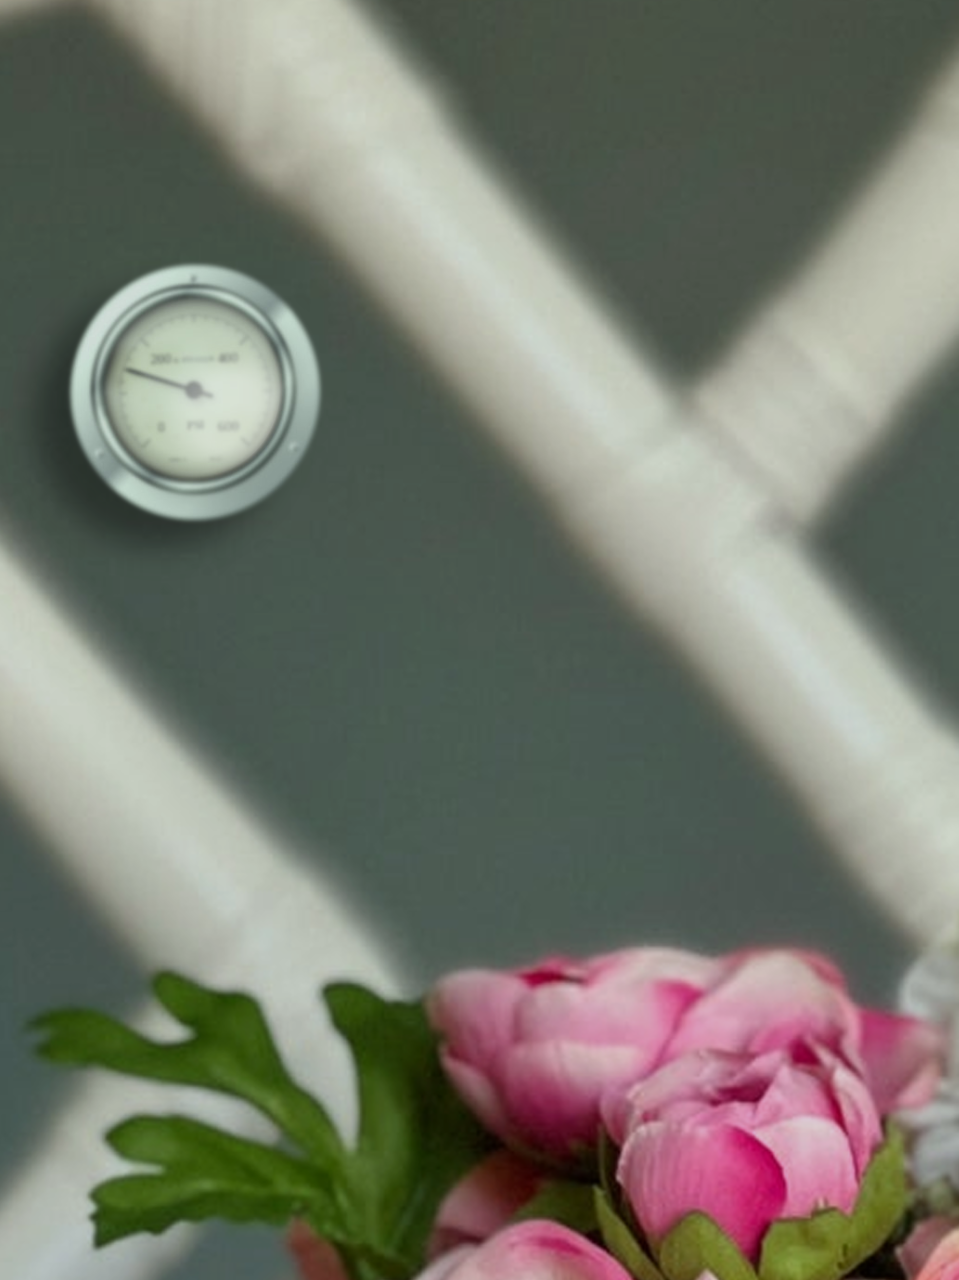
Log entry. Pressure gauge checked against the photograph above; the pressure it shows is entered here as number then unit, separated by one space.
140 psi
